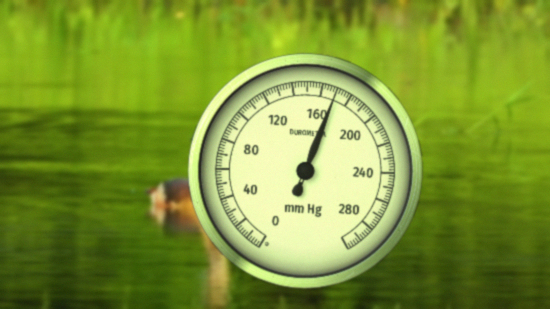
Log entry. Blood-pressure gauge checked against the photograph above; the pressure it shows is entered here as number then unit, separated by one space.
170 mmHg
